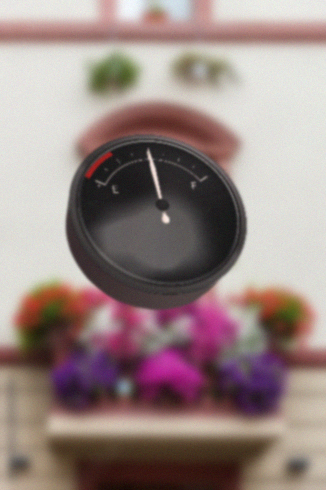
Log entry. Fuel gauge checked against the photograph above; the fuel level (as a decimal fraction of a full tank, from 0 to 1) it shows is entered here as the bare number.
0.5
